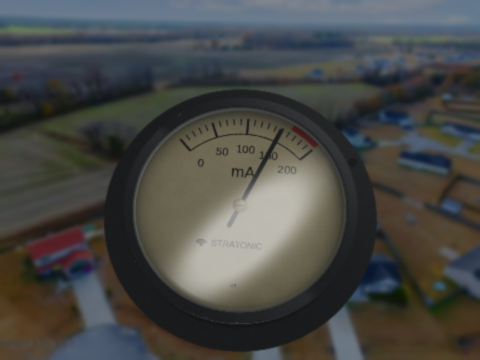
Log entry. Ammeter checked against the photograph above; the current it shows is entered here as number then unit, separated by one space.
150 mA
